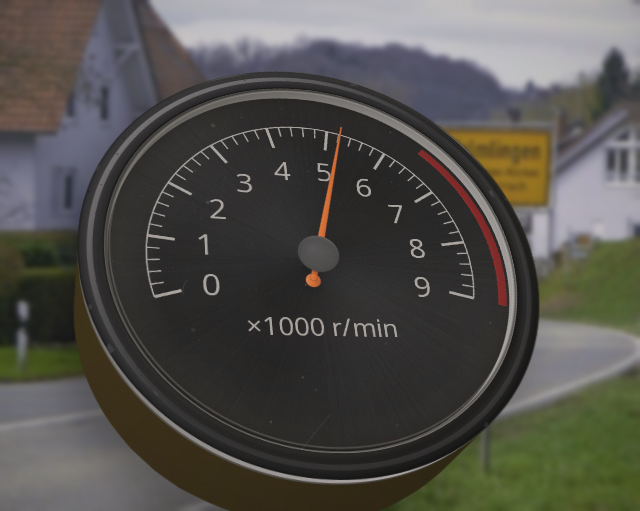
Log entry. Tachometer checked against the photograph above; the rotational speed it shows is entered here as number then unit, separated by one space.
5200 rpm
